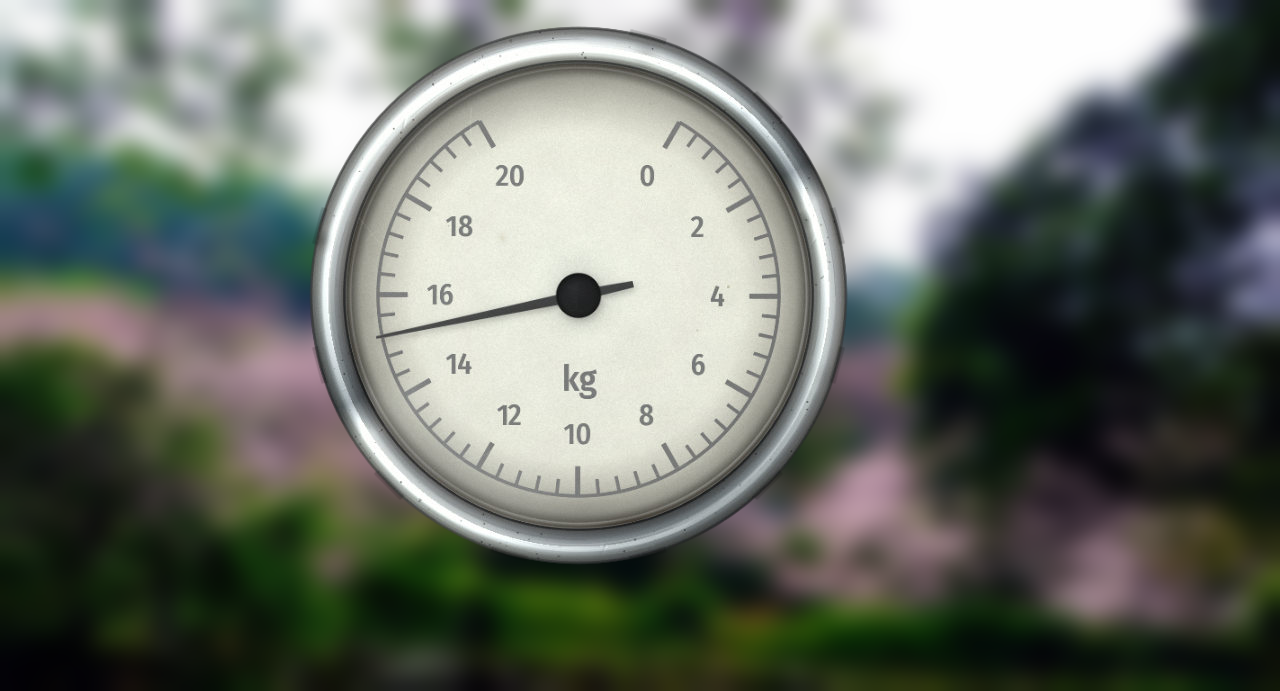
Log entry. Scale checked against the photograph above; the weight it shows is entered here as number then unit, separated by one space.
15.2 kg
